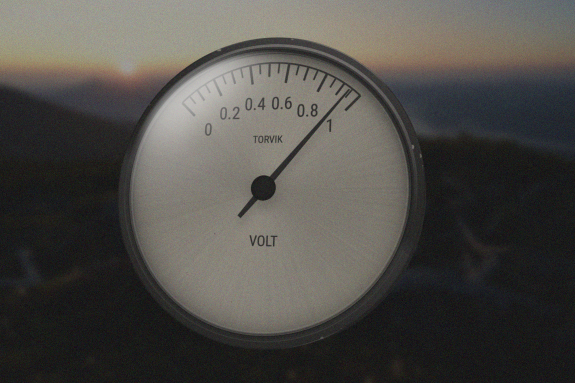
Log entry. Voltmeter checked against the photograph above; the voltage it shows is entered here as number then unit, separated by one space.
0.95 V
